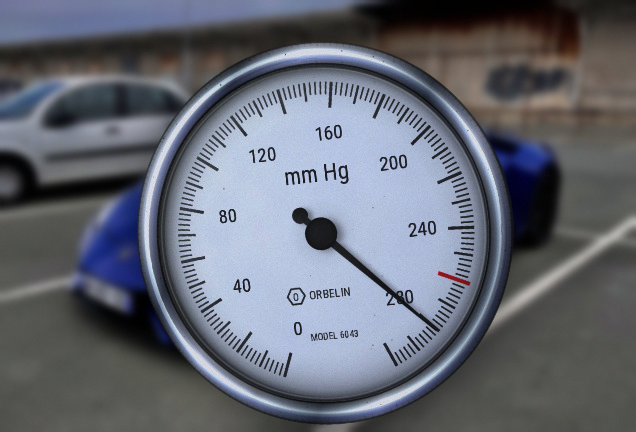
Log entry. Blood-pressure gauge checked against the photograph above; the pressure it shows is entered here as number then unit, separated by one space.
280 mmHg
